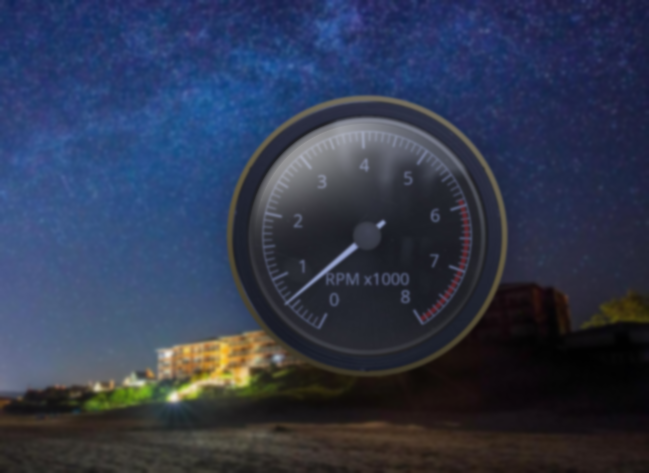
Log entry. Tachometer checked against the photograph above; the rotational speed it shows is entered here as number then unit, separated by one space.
600 rpm
